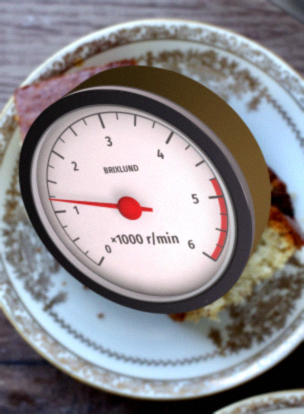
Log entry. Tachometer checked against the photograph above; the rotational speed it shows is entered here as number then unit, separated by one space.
1250 rpm
